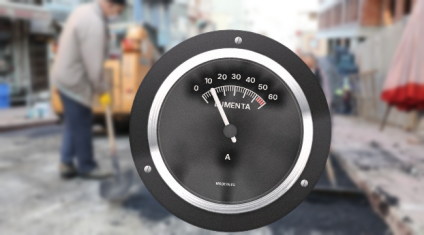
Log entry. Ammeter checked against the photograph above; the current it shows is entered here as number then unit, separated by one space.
10 A
